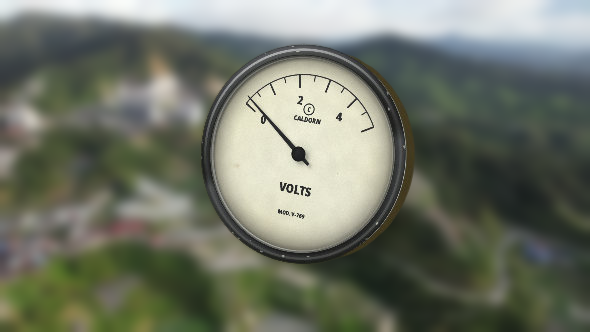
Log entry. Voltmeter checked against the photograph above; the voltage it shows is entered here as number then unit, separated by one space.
0.25 V
